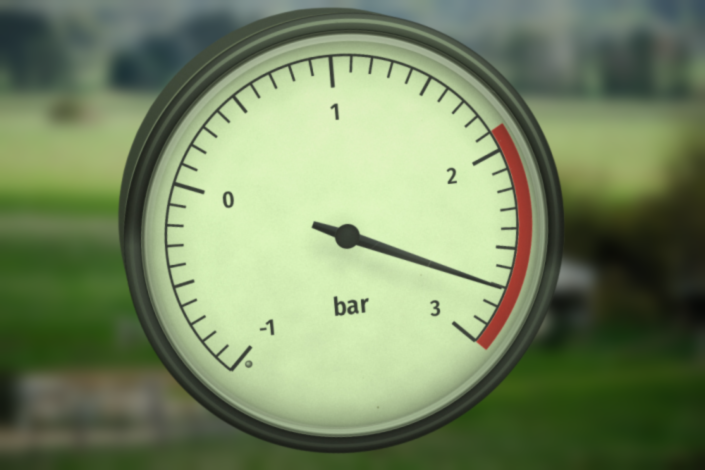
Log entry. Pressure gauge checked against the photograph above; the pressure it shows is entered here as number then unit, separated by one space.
2.7 bar
